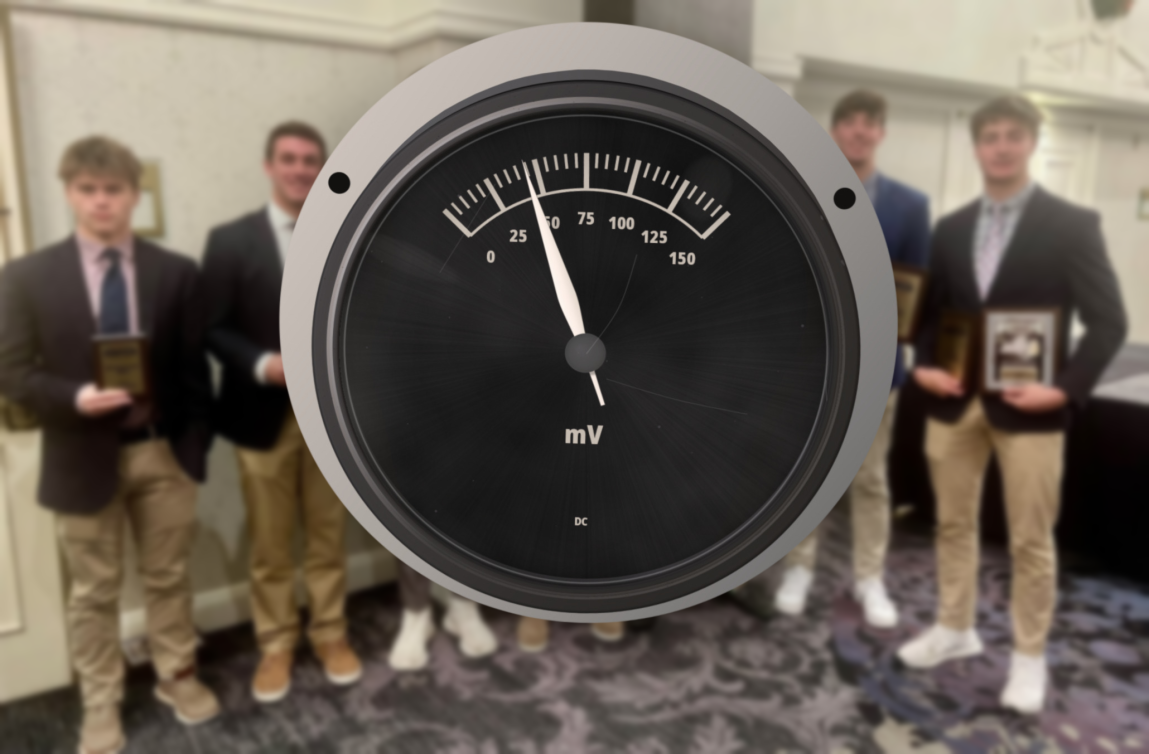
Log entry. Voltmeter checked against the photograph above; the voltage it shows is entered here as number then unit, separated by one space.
45 mV
